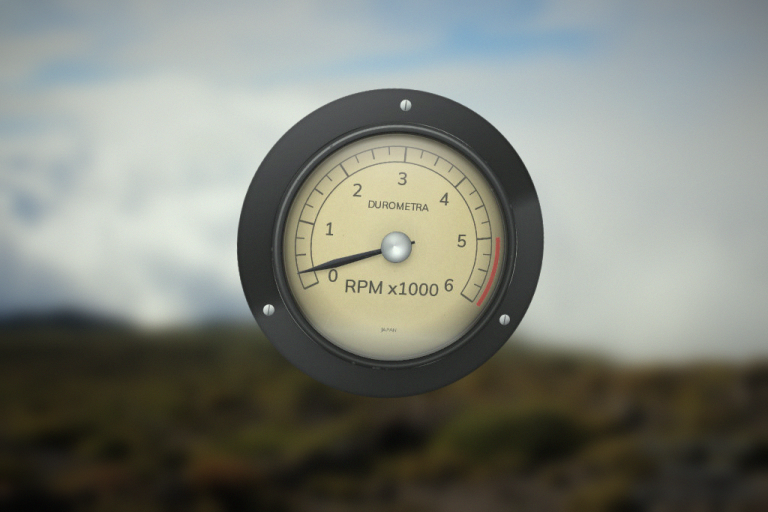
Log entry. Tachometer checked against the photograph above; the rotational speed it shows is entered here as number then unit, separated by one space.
250 rpm
